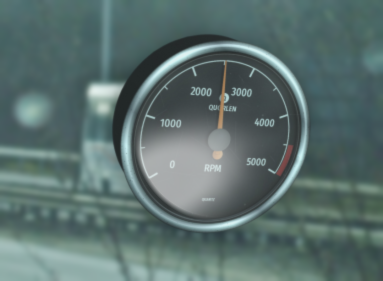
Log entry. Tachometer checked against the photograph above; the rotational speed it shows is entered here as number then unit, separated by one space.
2500 rpm
